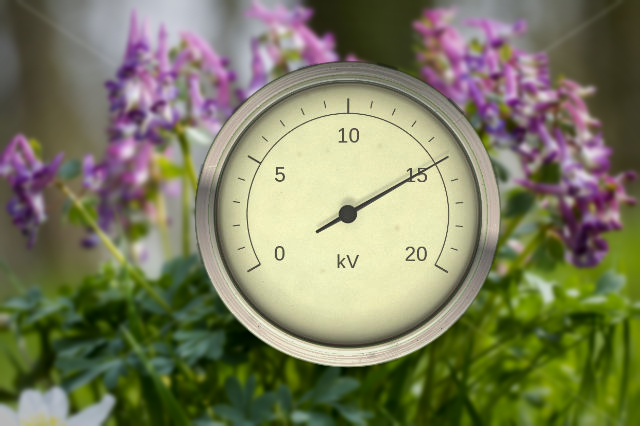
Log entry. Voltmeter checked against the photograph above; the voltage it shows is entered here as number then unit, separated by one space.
15 kV
